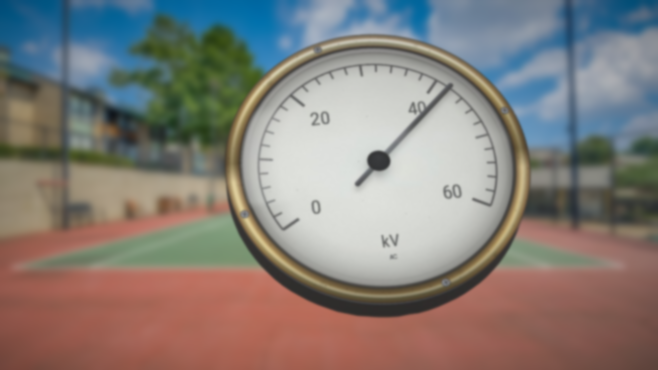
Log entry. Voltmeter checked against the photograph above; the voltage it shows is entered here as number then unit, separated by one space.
42 kV
